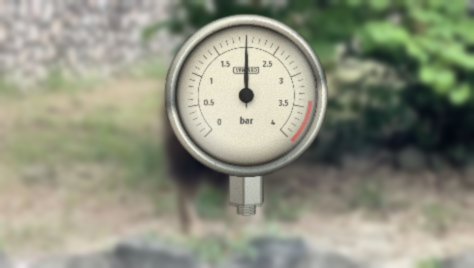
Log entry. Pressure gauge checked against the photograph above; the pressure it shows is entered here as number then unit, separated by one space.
2 bar
